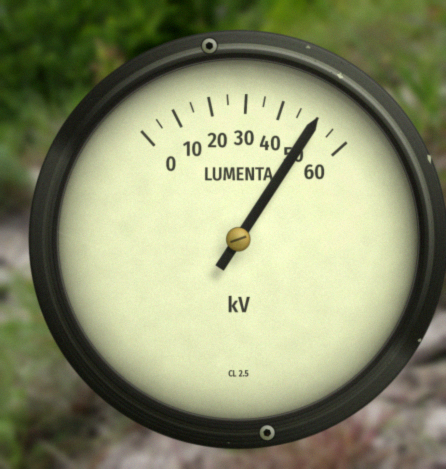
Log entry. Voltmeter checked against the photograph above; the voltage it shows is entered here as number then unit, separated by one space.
50 kV
